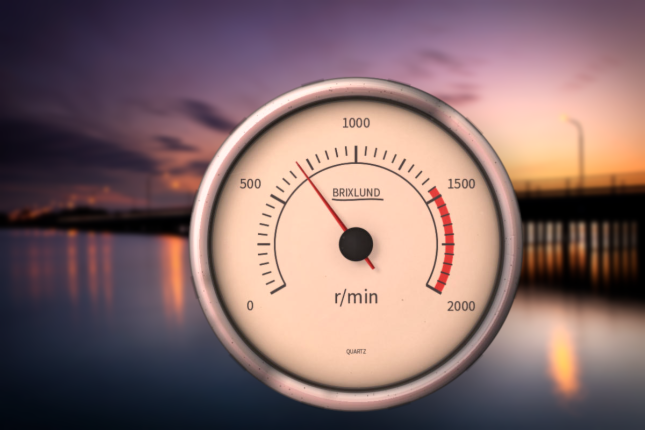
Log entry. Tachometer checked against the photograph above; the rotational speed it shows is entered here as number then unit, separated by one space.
700 rpm
